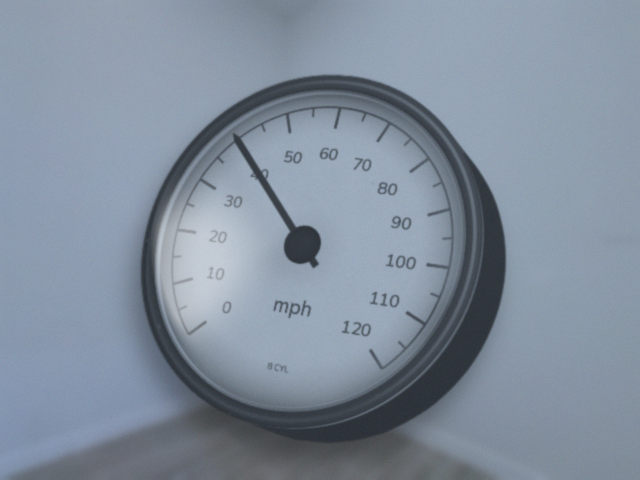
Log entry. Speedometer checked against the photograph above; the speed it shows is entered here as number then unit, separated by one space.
40 mph
